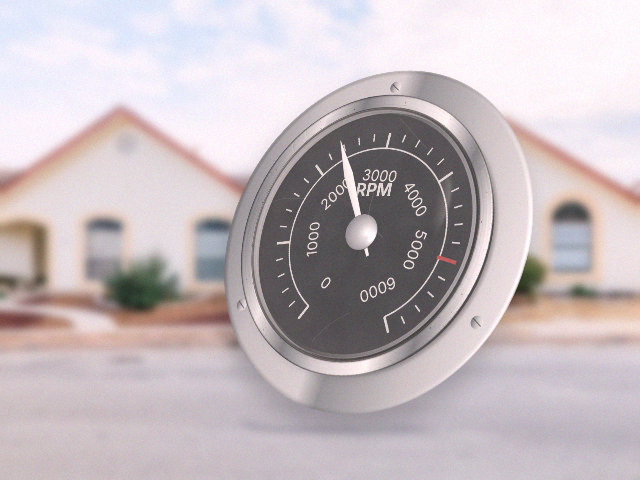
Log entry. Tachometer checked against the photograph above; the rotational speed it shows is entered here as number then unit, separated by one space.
2400 rpm
